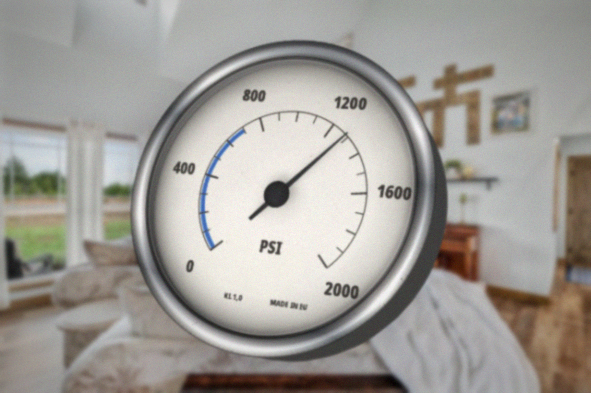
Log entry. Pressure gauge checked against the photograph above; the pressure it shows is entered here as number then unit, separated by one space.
1300 psi
